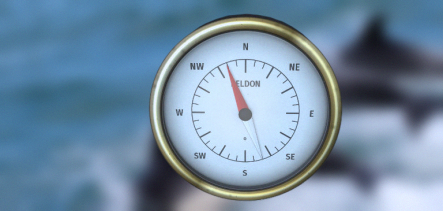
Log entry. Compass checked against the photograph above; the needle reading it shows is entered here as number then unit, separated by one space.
340 °
